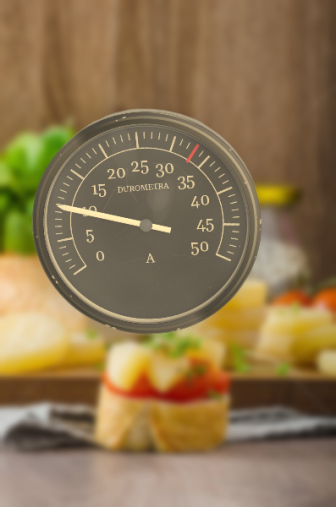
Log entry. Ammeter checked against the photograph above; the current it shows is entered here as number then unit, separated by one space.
10 A
